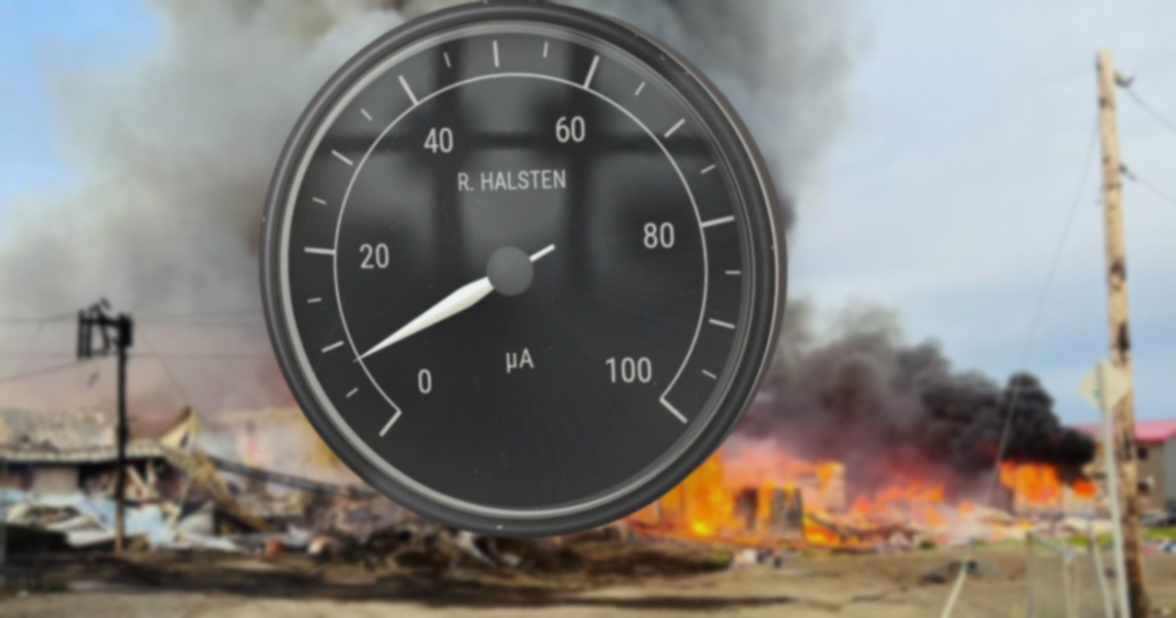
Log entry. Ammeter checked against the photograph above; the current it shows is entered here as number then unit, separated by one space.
7.5 µA
